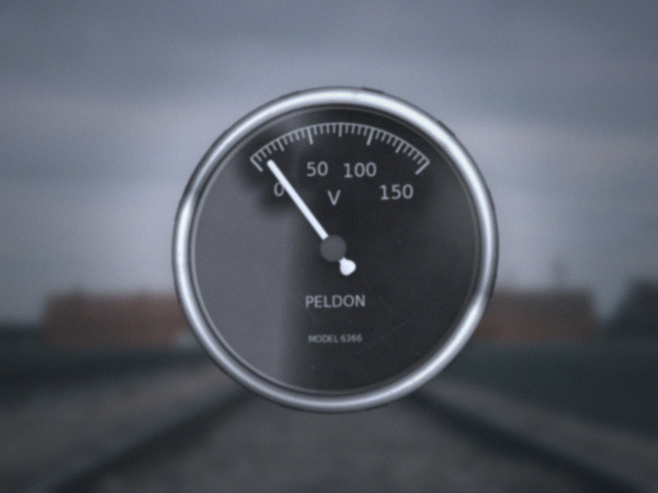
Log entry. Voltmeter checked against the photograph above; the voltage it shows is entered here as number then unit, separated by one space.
10 V
